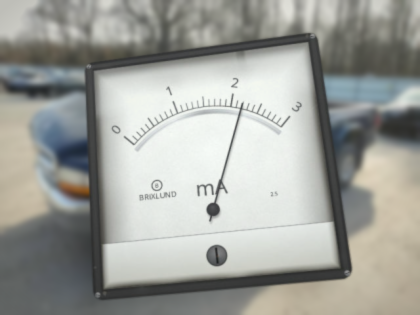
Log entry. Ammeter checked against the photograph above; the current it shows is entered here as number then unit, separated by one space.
2.2 mA
